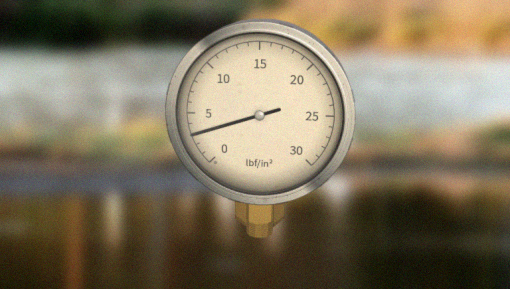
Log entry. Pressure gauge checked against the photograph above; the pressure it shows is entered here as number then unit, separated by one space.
3 psi
